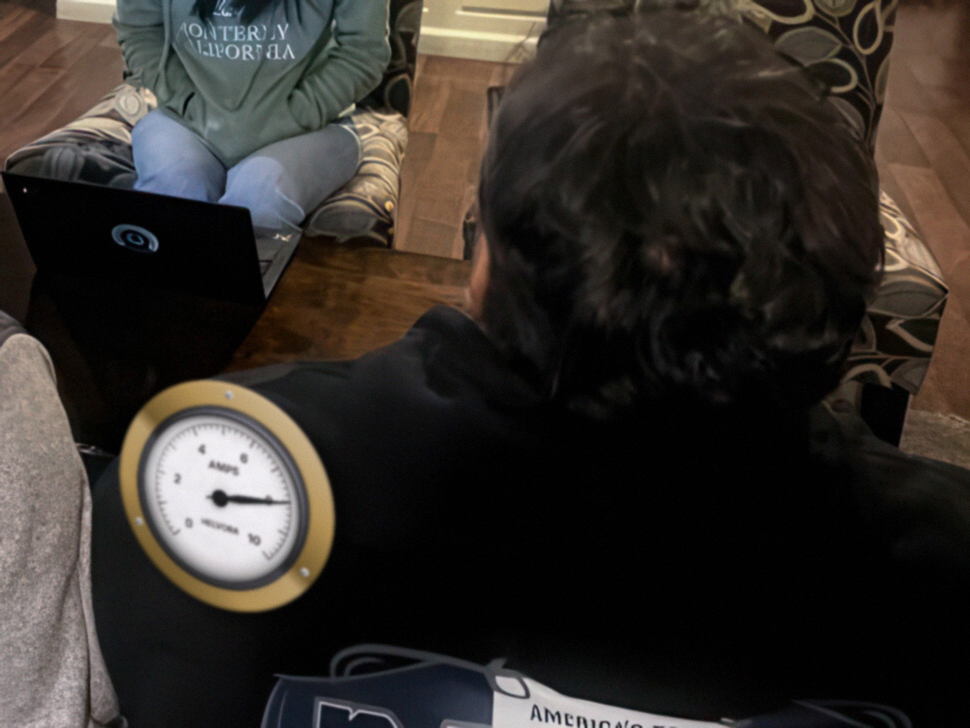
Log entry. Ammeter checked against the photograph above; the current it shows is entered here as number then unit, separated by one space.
8 A
